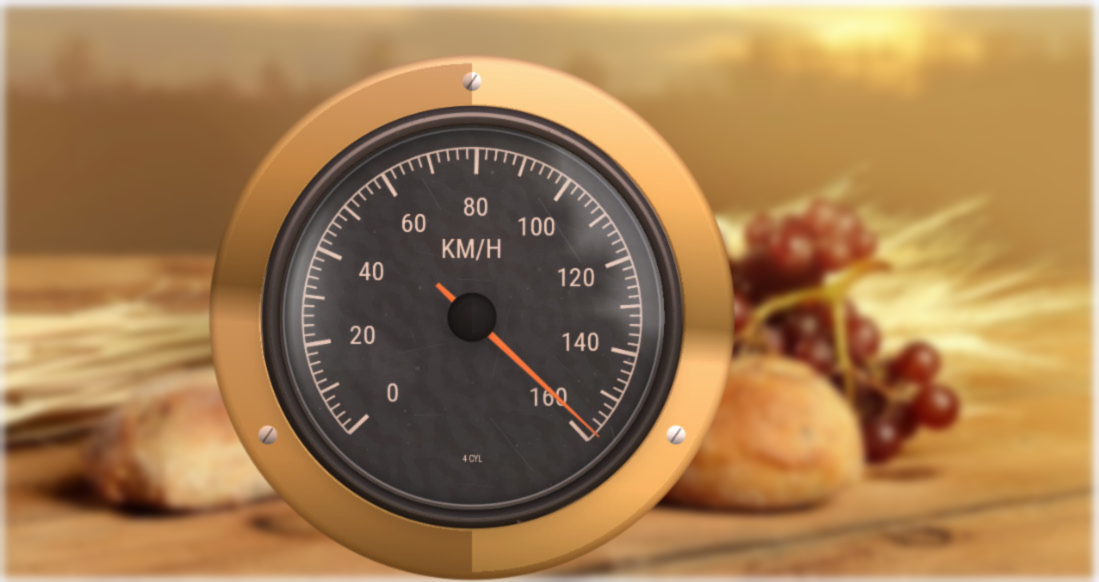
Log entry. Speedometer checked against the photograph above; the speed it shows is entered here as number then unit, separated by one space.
158 km/h
